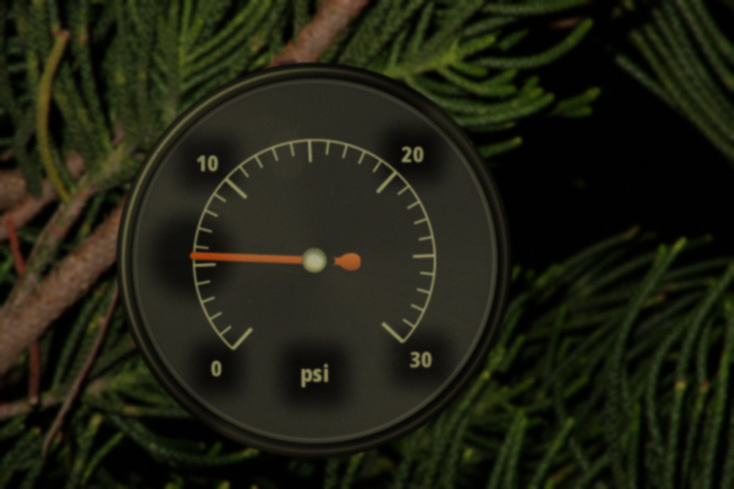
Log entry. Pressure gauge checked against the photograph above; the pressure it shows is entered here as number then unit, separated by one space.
5.5 psi
